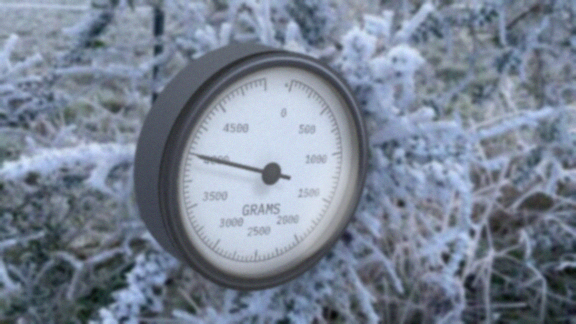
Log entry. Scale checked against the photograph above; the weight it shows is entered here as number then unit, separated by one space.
4000 g
